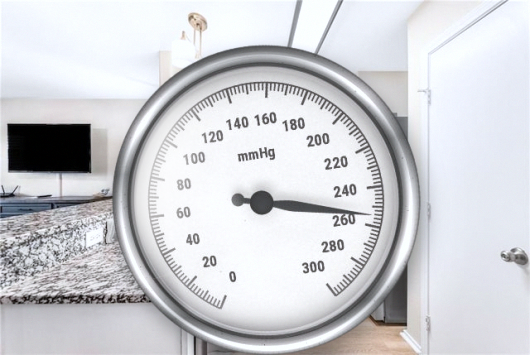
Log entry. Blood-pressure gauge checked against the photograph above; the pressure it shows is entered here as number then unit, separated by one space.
254 mmHg
